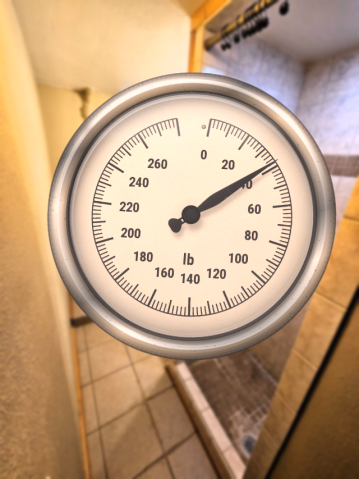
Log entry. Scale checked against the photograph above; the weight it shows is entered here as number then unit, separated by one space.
38 lb
